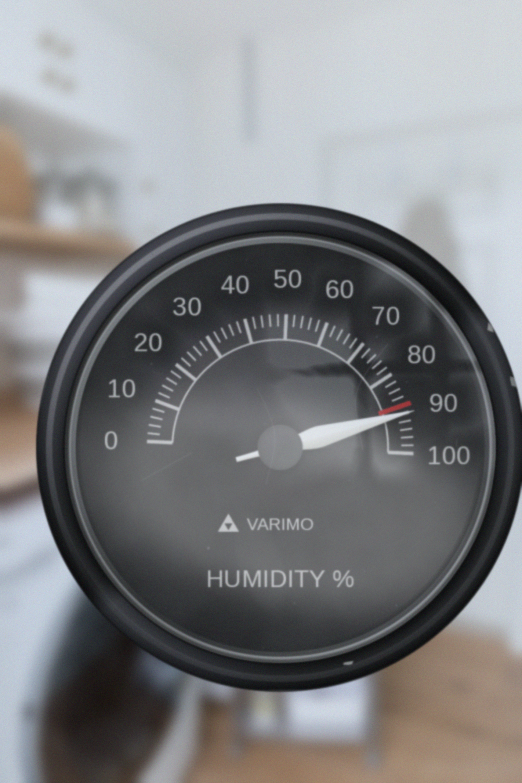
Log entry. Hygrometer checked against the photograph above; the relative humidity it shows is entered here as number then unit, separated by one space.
90 %
